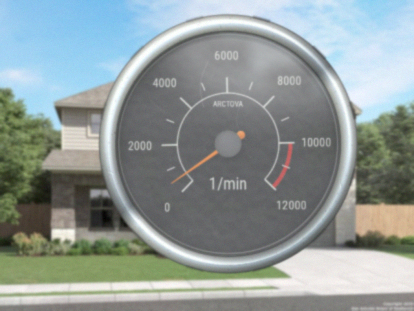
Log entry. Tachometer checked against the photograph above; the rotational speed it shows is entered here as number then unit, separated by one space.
500 rpm
